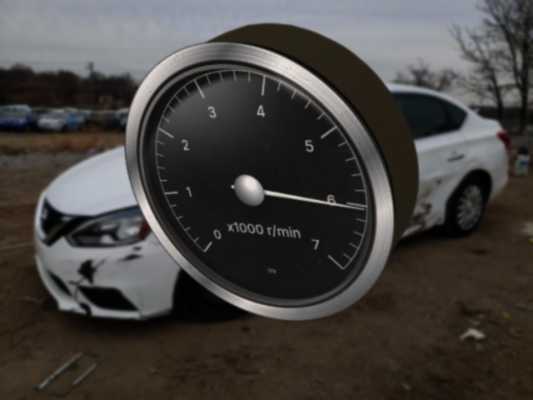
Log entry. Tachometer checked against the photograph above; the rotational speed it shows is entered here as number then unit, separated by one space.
6000 rpm
